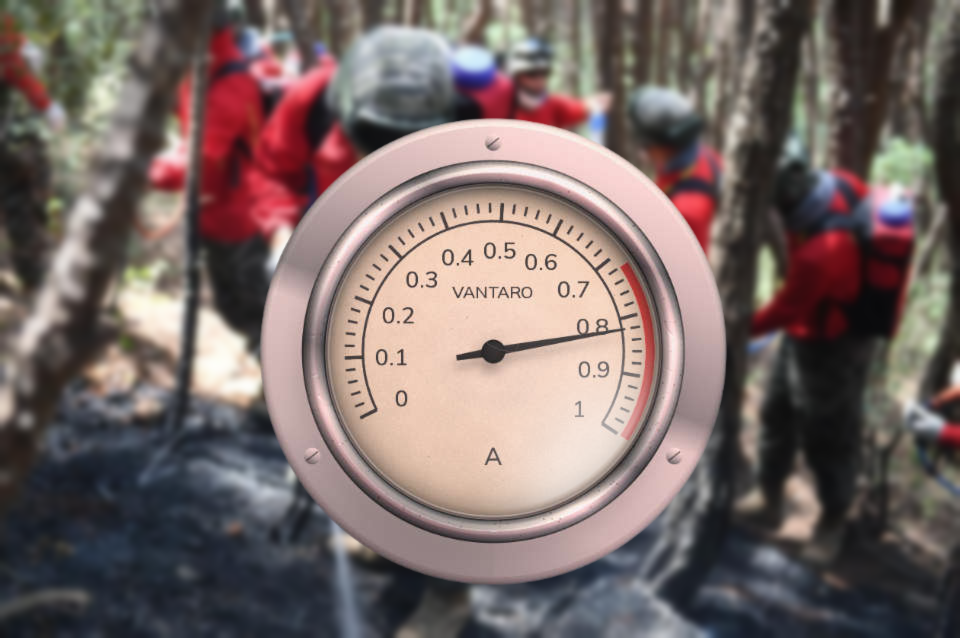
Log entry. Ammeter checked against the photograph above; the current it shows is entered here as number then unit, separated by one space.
0.82 A
